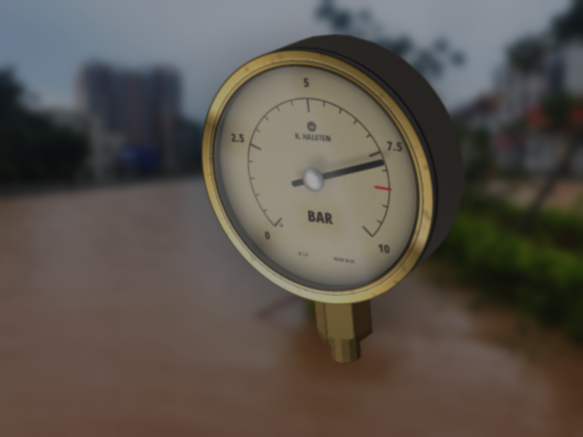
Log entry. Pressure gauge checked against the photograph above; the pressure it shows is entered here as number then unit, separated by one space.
7.75 bar
